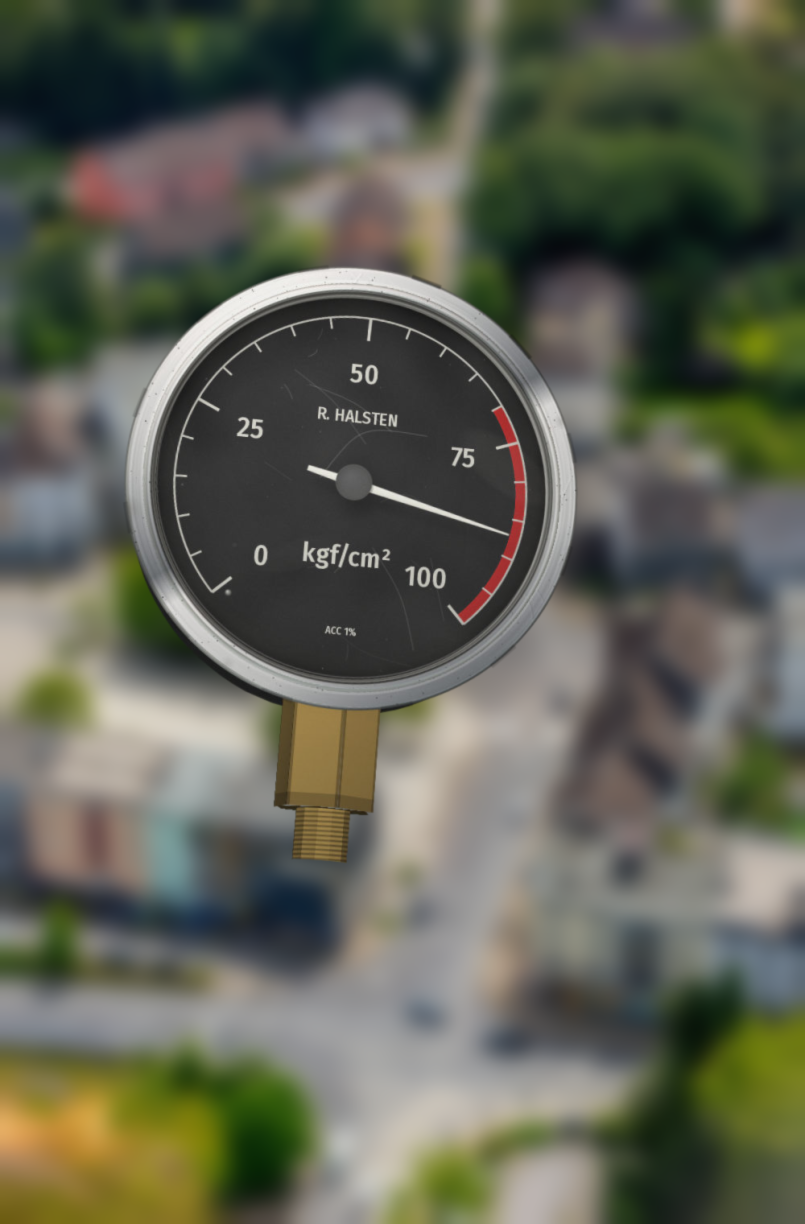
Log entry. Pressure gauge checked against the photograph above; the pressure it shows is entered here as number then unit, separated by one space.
87.5 kg/cm²
